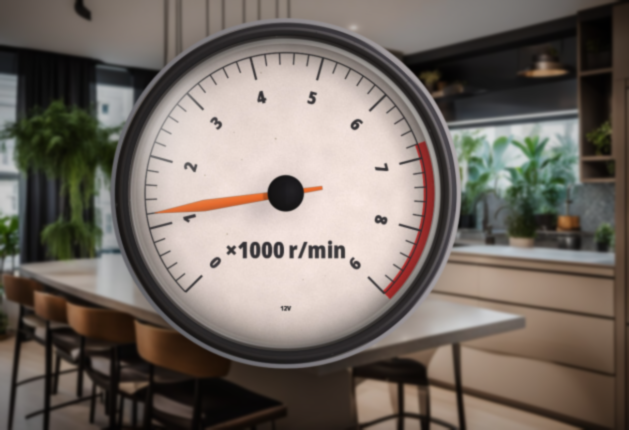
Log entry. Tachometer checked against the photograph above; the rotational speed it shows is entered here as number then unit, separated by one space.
1200 rpm
